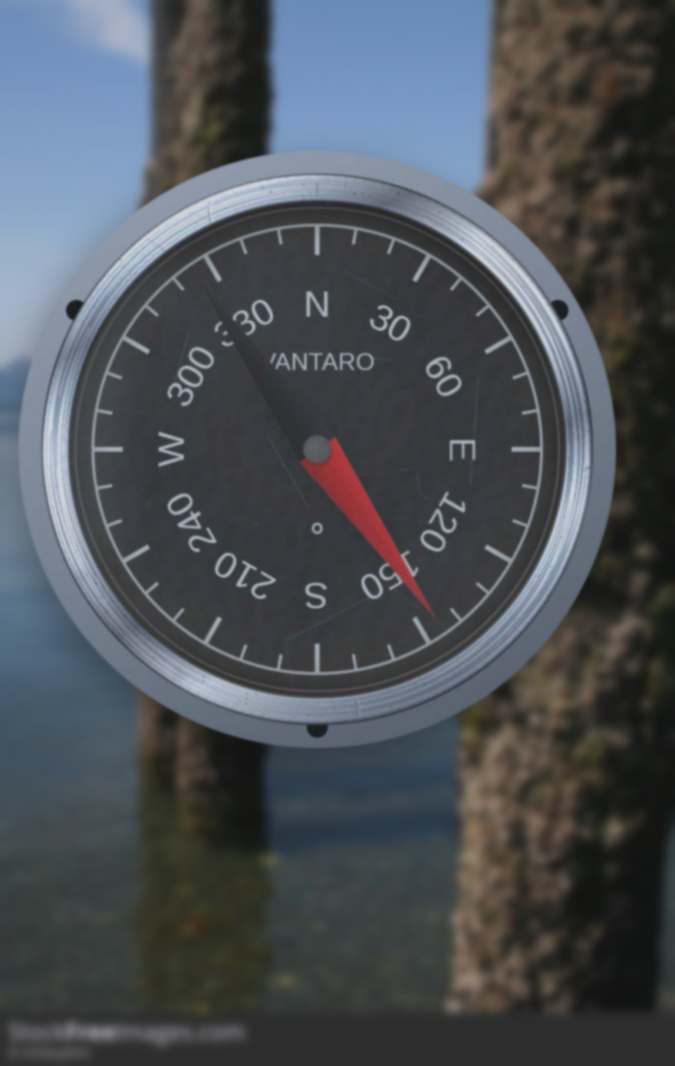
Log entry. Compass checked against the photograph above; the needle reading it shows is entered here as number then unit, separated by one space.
145 °
